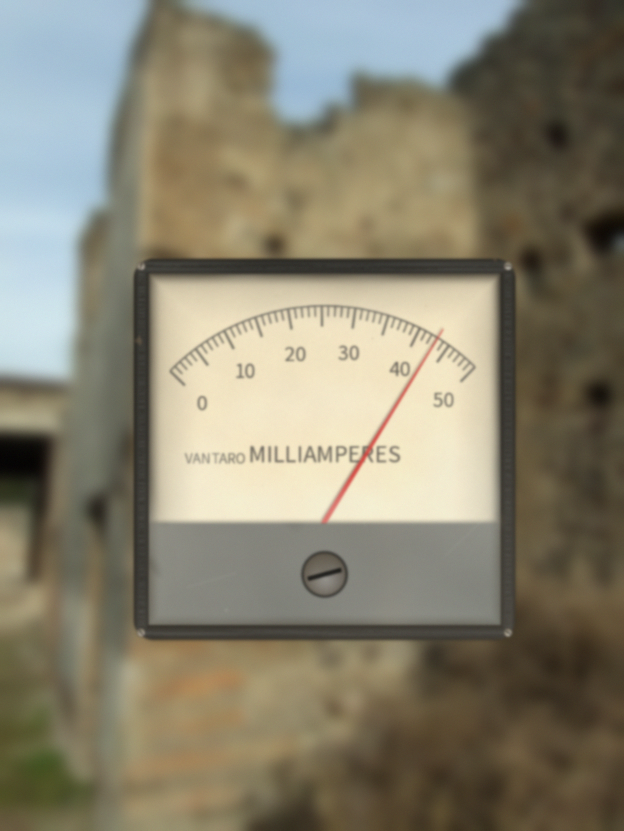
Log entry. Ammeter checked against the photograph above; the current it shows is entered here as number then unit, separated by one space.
43 mA
